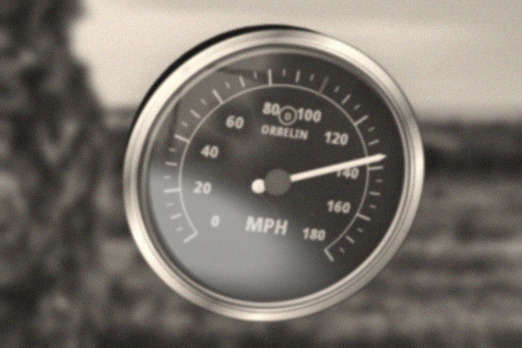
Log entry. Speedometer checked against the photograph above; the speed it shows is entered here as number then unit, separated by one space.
135 mph
